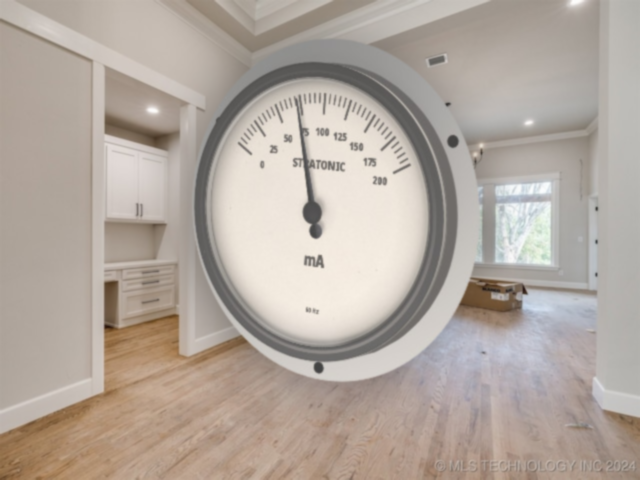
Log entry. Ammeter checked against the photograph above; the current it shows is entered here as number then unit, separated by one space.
75 mA
